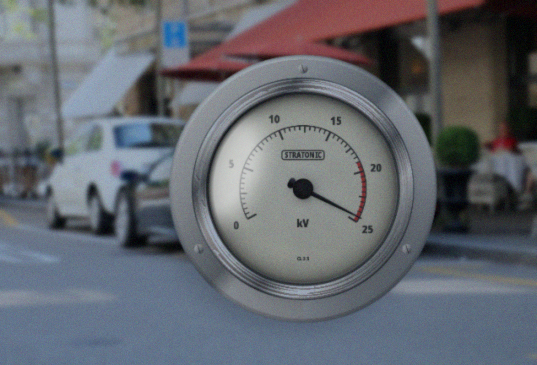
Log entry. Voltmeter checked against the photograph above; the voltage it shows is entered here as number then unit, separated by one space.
24.5 kV
